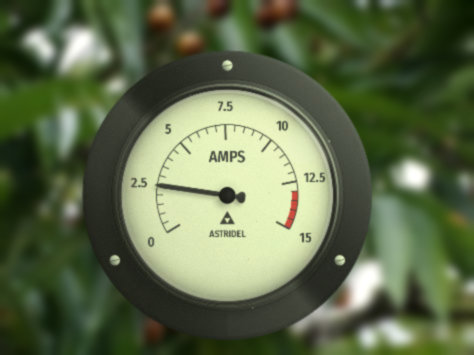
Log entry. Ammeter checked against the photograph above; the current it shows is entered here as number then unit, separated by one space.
2.5 A
